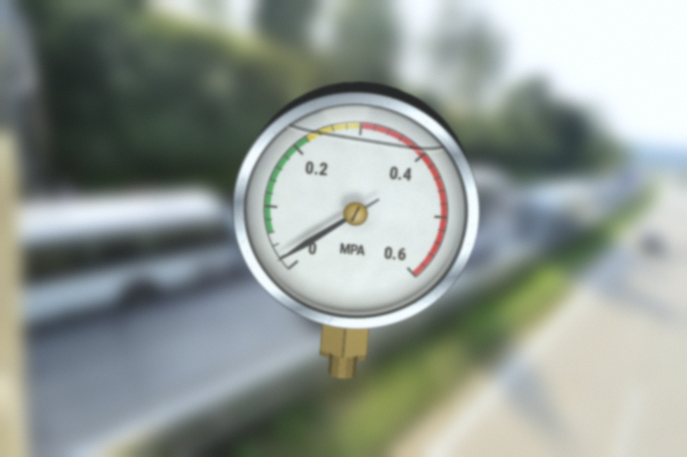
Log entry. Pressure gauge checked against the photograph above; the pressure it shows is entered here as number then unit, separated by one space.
0.02 MPa
